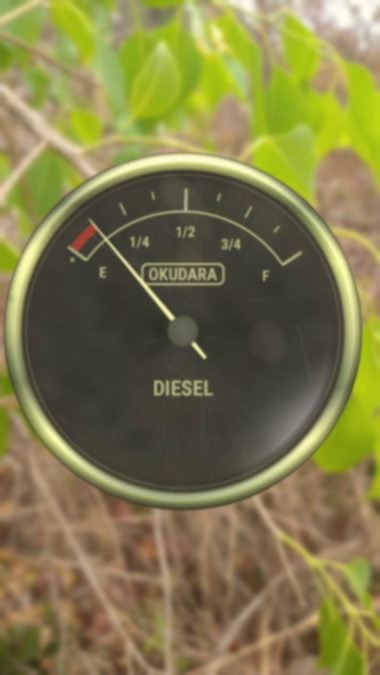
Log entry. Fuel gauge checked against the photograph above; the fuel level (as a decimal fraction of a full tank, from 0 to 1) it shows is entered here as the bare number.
0.125
